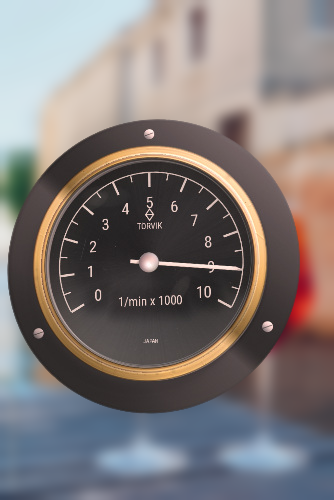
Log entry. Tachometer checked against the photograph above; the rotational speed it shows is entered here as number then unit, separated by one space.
9000 rpm
